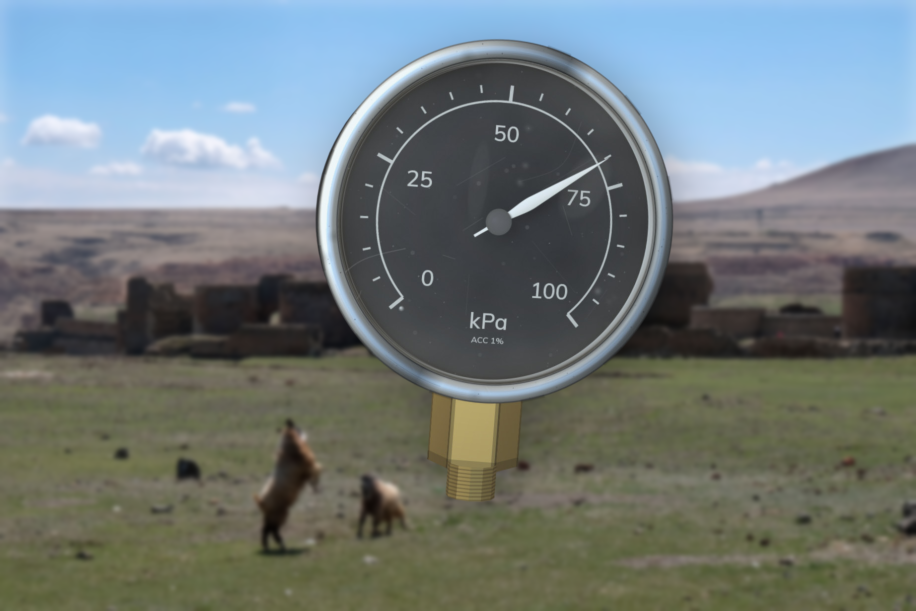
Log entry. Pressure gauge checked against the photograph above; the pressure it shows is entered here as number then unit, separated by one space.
70 kPa
